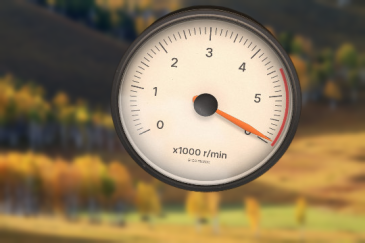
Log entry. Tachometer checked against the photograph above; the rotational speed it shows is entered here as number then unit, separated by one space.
5900 rpm
